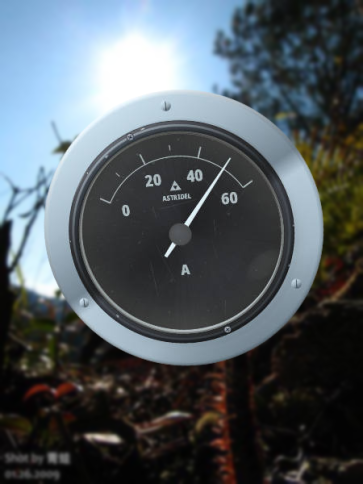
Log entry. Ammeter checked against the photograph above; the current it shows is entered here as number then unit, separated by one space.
50 A
